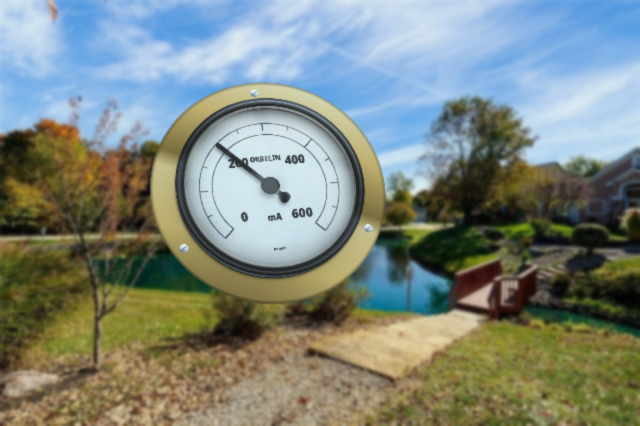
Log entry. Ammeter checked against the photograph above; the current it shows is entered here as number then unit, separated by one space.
200 mA
